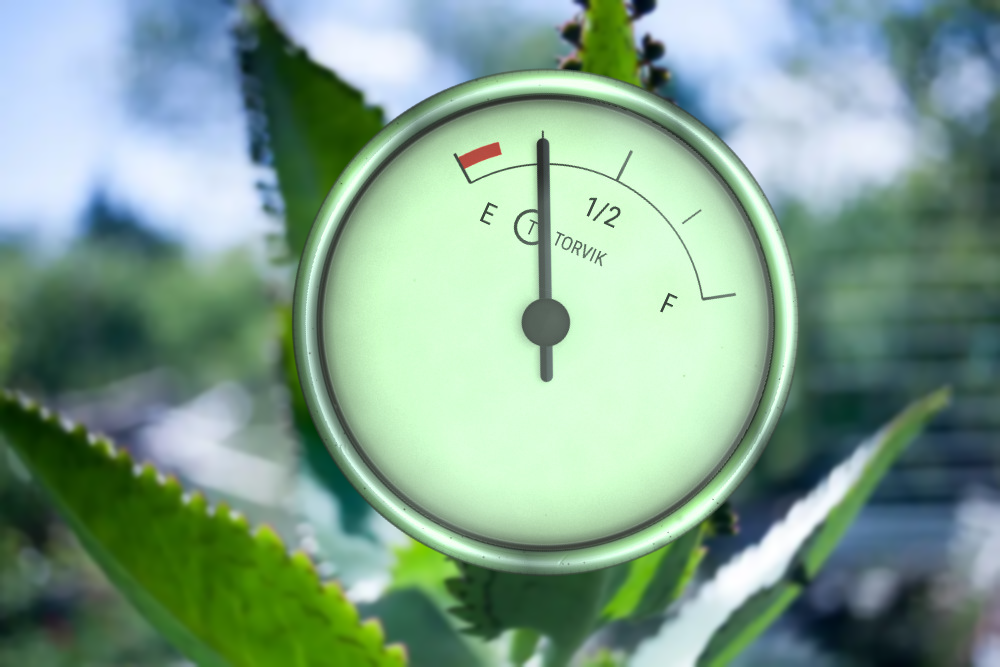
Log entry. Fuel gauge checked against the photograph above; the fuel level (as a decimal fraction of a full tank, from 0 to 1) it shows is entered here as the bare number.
0.25
